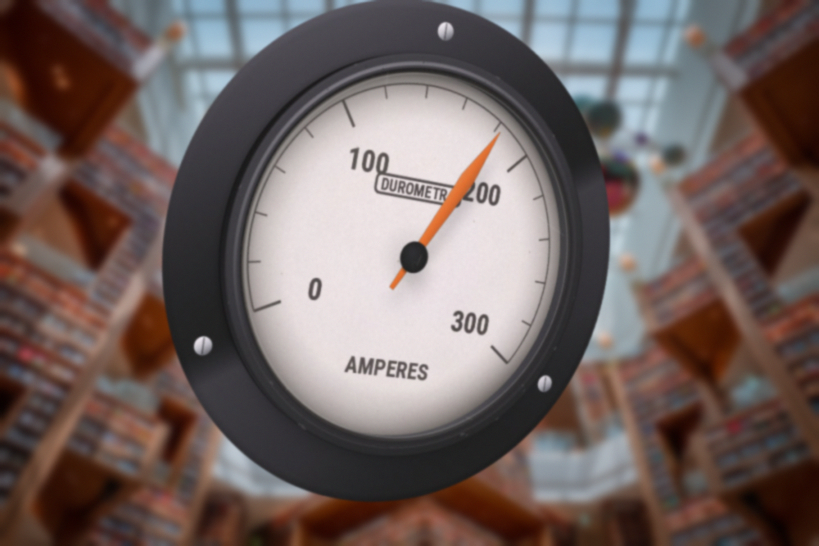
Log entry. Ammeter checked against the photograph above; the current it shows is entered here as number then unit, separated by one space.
180 A
